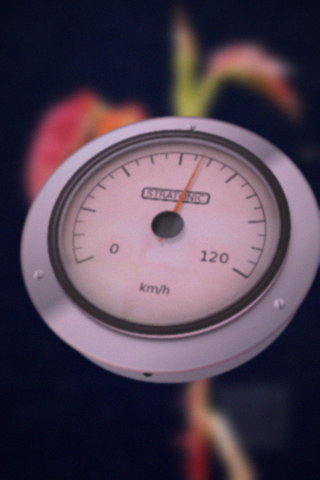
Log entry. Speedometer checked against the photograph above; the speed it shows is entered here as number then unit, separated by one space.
67.5 km/h
